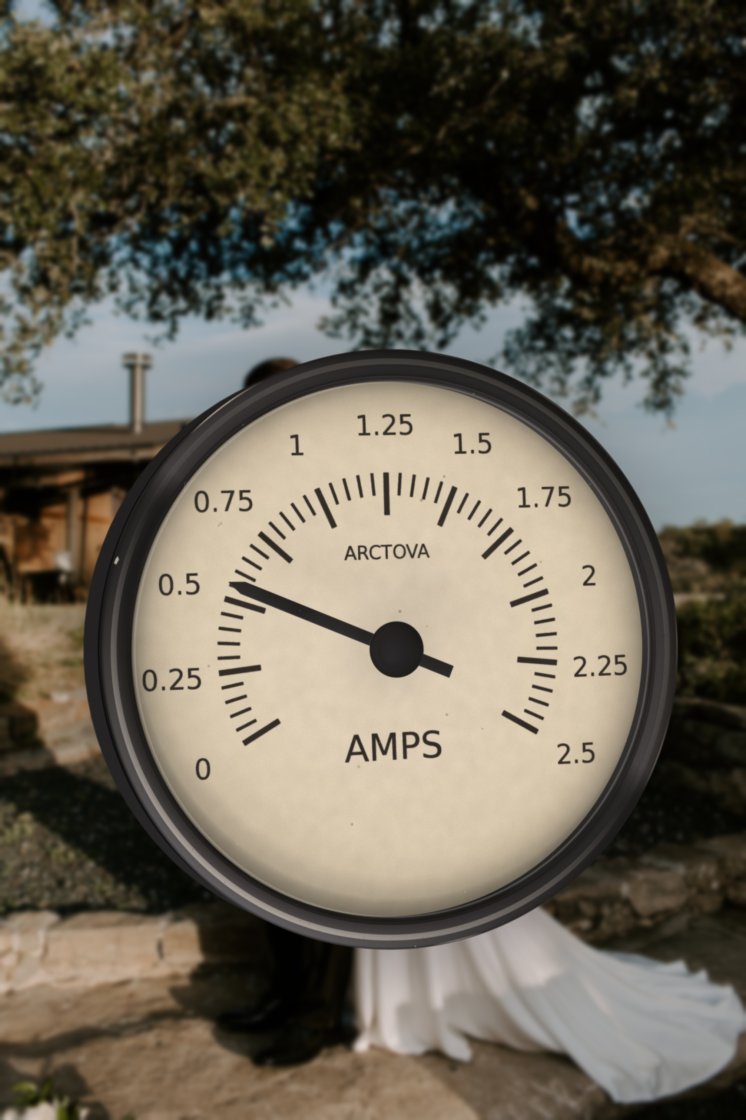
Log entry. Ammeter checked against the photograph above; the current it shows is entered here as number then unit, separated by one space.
0.55 A
